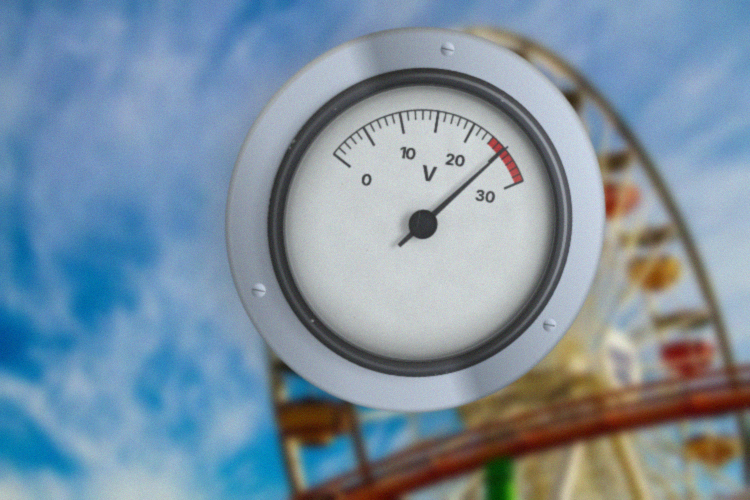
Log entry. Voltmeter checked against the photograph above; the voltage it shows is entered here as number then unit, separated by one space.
25 V
